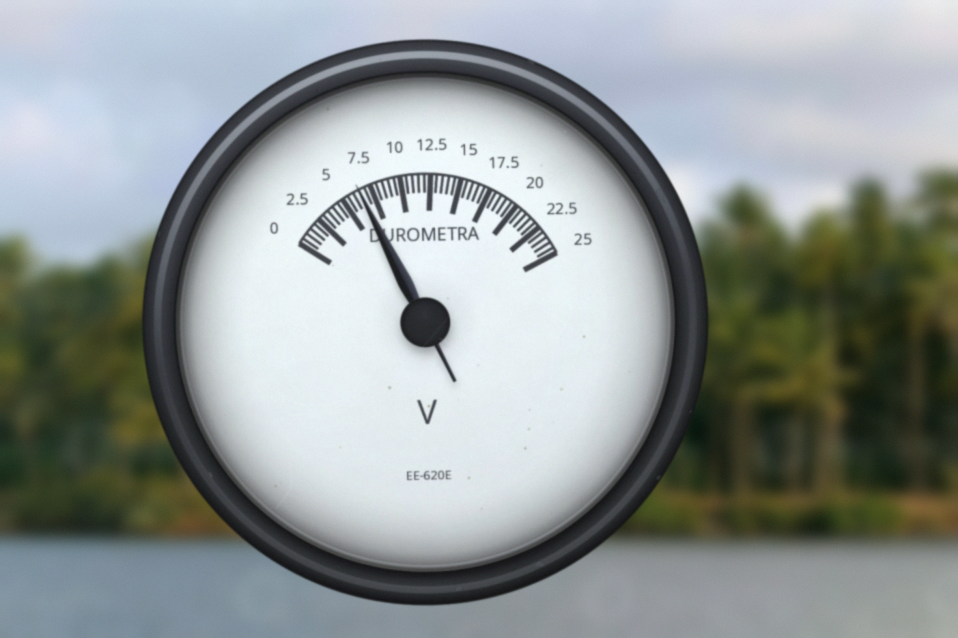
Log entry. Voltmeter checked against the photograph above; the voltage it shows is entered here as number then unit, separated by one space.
6.5 V
